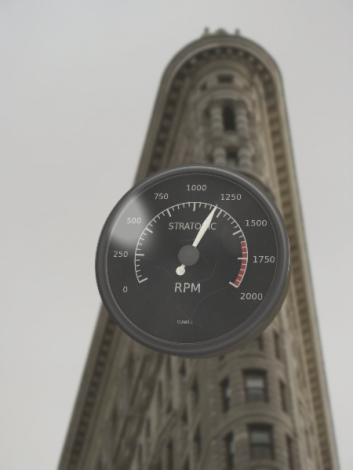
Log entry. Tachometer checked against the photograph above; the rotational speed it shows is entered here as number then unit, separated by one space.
1200 rpm
